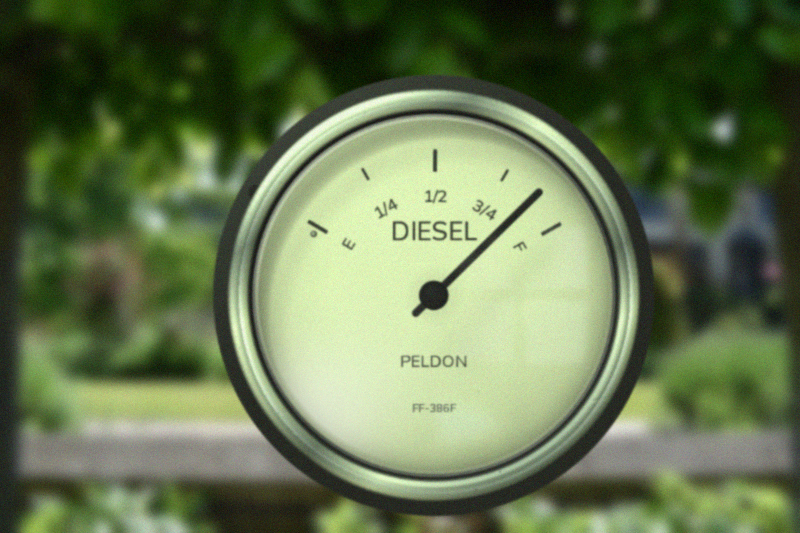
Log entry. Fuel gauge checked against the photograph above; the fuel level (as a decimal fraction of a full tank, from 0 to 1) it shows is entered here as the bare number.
0.875
